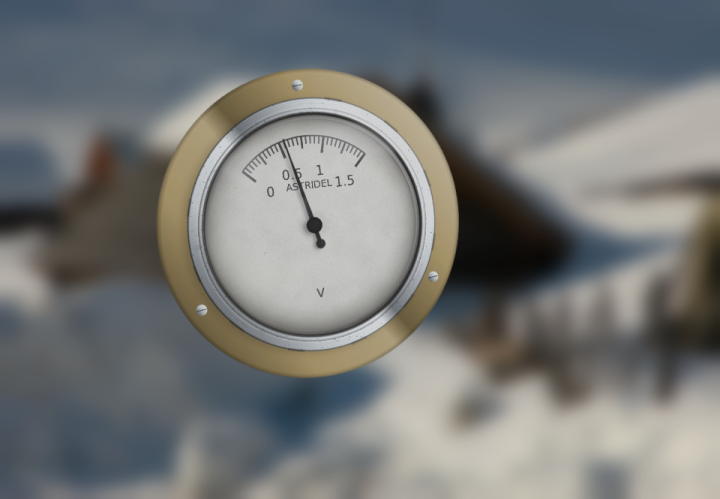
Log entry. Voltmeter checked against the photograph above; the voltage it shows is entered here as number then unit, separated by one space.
0.55 V
